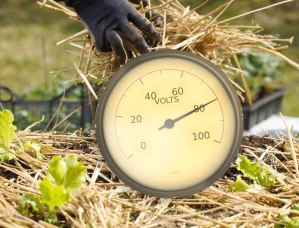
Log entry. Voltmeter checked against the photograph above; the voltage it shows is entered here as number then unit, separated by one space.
80 V
